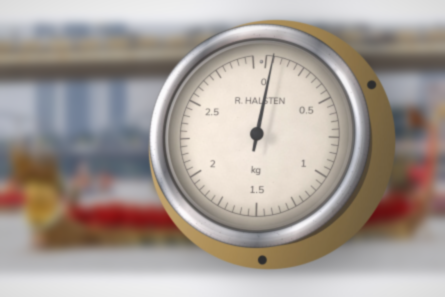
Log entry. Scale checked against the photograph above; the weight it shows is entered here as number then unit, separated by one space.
0.05 kg
